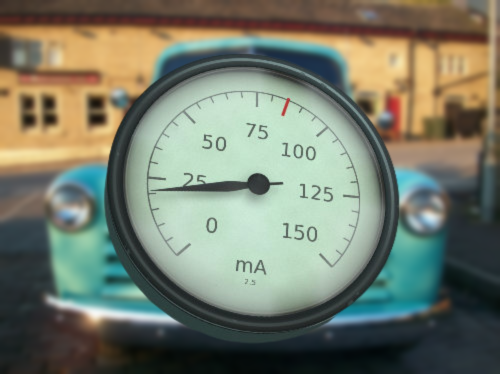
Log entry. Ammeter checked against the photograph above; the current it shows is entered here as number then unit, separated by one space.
20 mA
